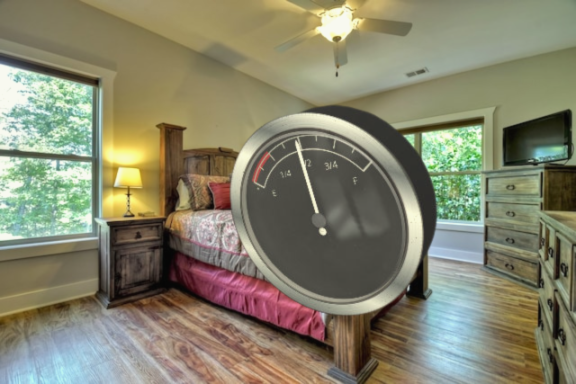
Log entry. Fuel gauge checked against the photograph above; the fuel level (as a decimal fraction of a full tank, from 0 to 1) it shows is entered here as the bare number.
0.5
